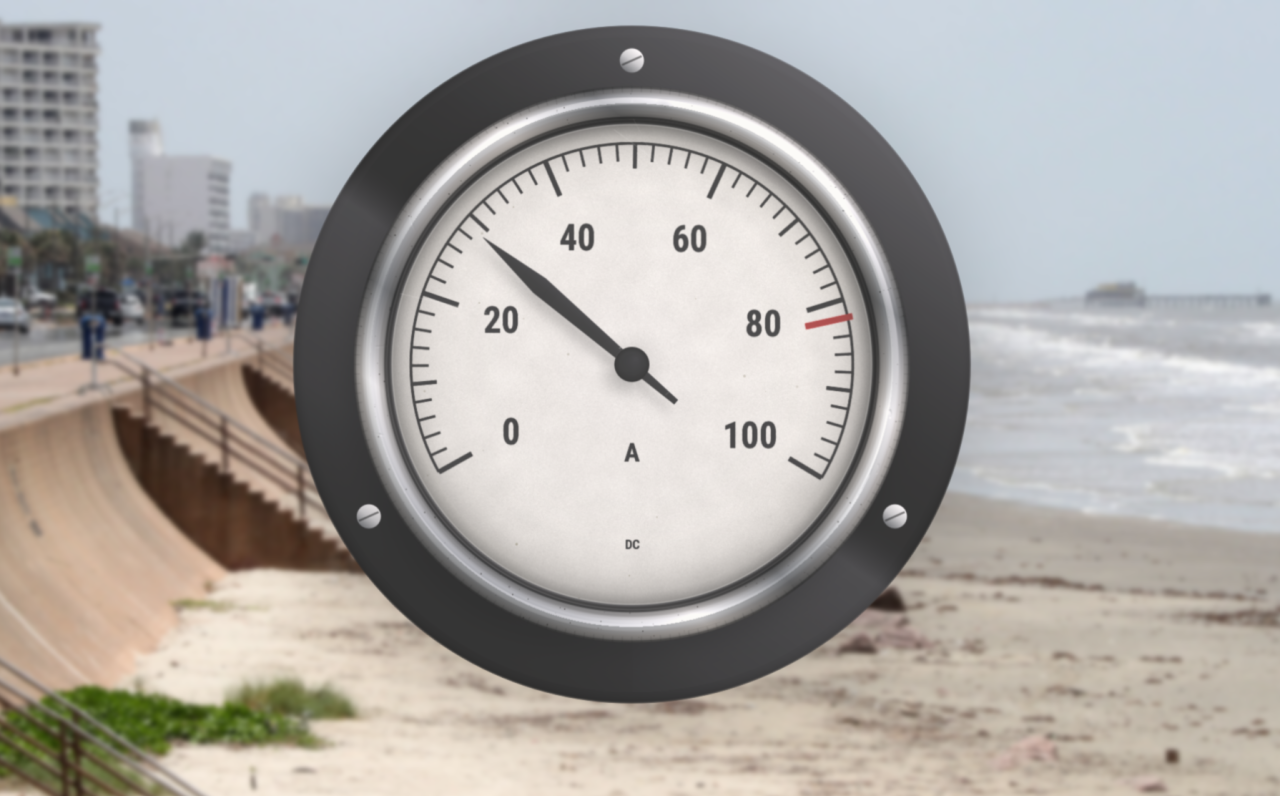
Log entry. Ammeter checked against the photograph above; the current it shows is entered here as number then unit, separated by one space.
29 A
